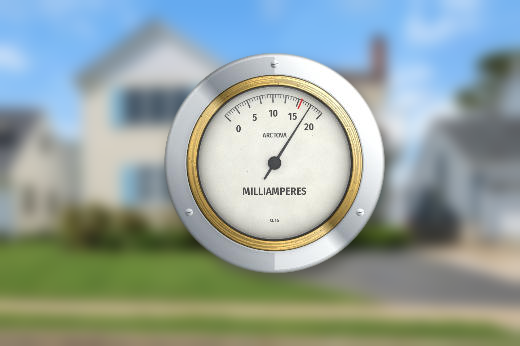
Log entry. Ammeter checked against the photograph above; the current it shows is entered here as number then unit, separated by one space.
17.5 mA
